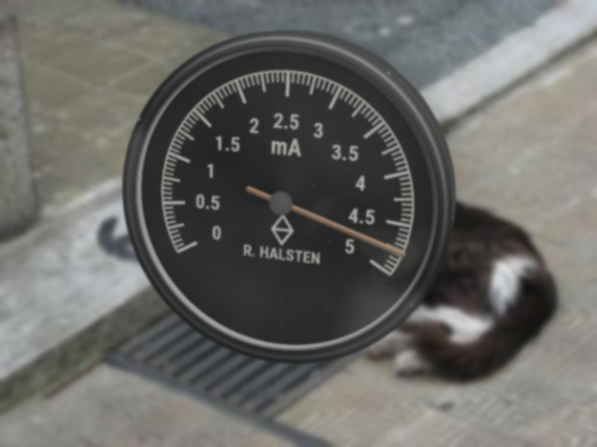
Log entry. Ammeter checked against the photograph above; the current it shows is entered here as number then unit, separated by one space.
4.75 mA
